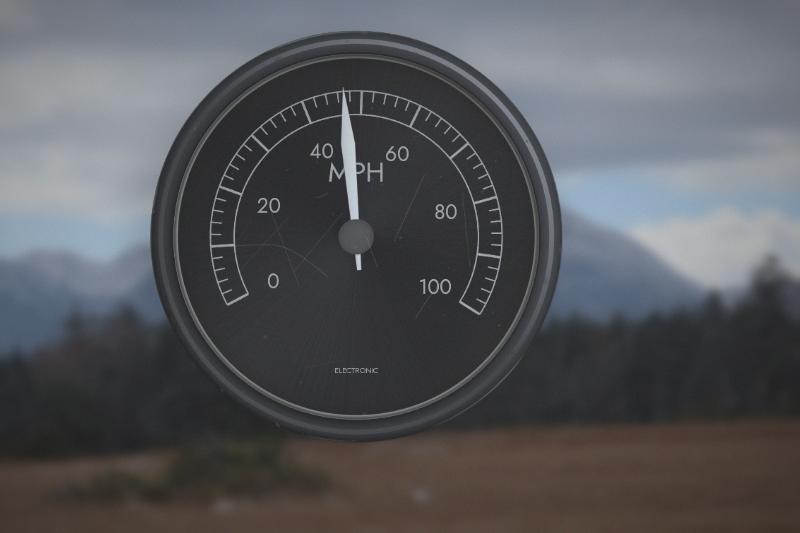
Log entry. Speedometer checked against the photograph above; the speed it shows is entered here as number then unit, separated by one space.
47 mph
